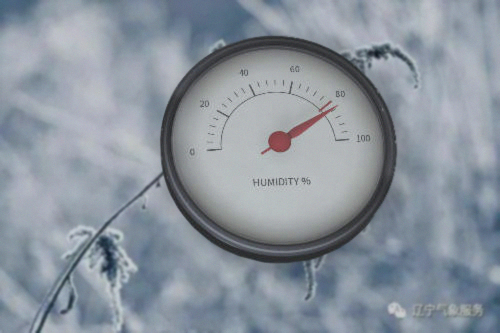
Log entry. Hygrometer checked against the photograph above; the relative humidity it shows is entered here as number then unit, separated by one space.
84 %
